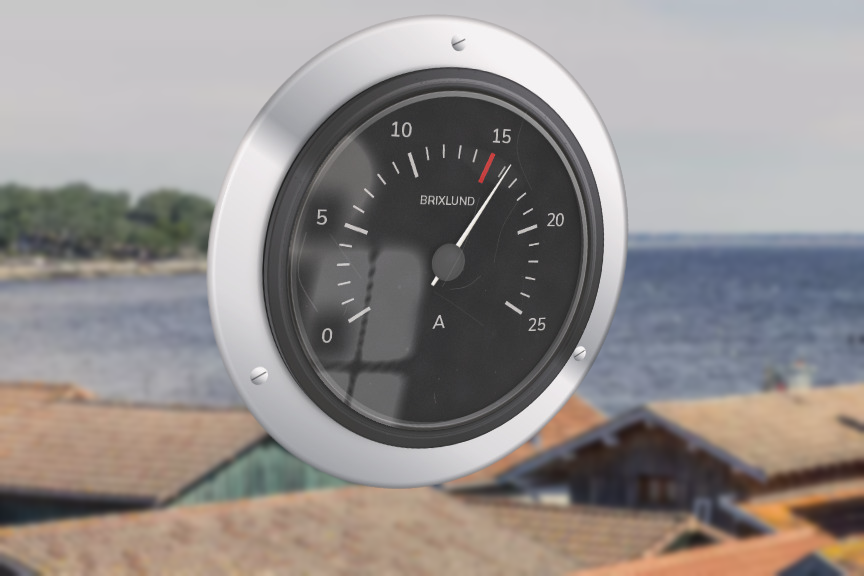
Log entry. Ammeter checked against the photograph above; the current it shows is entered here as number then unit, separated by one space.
16 A
